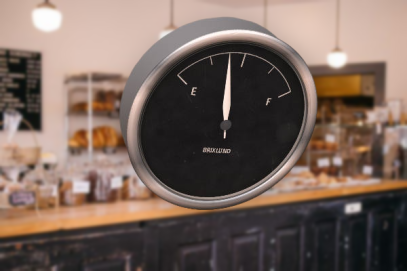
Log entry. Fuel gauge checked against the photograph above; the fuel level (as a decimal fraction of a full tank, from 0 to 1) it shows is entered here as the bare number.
0.375
